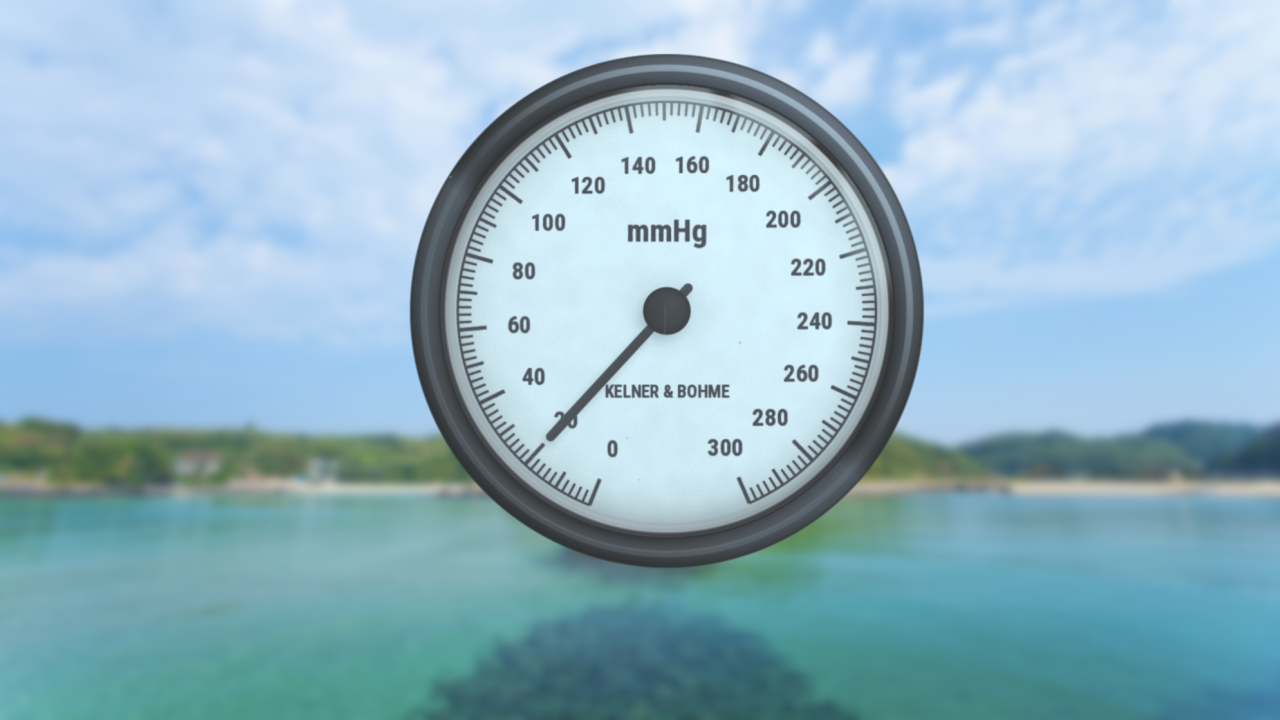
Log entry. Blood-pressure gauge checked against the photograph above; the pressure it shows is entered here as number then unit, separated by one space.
20 mmHg
